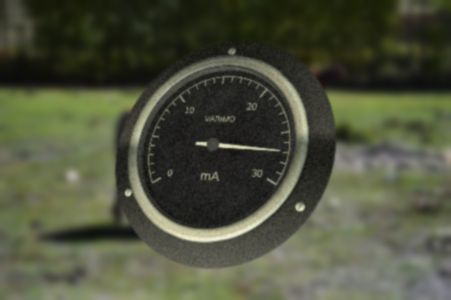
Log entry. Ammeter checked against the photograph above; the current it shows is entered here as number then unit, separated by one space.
27 mA
